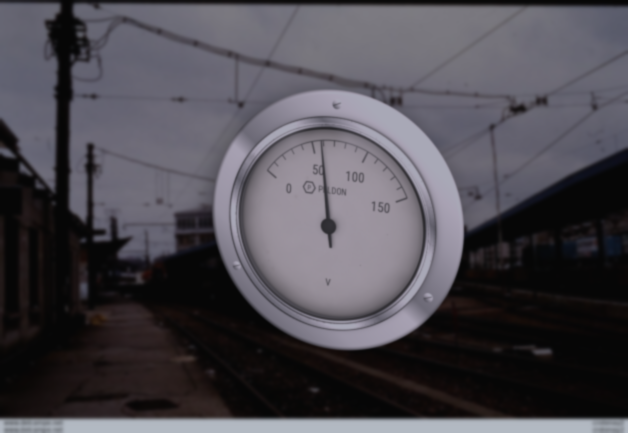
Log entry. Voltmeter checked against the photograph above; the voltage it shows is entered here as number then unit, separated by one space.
60 V
